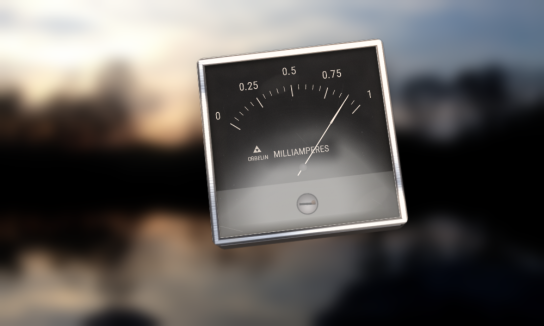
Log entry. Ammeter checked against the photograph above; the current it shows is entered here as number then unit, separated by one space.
0.9 mA
